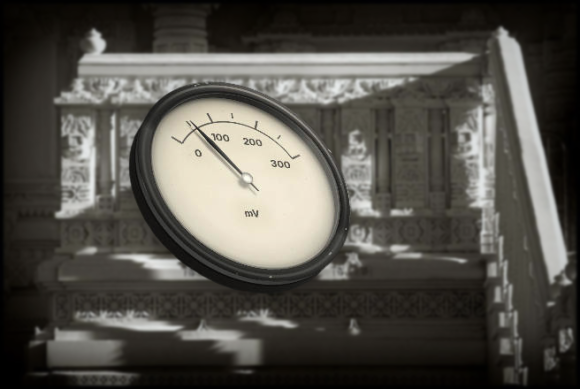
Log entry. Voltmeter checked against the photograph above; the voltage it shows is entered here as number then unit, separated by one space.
50 mV
